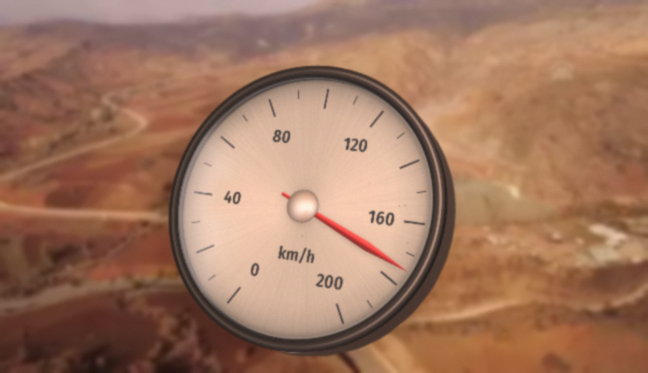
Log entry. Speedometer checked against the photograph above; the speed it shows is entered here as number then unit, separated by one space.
175 km/h
